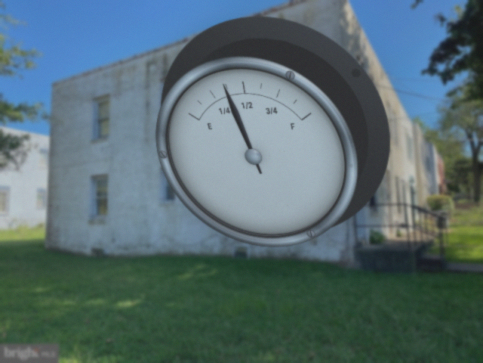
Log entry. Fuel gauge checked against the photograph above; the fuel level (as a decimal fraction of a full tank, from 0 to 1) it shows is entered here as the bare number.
0.375
